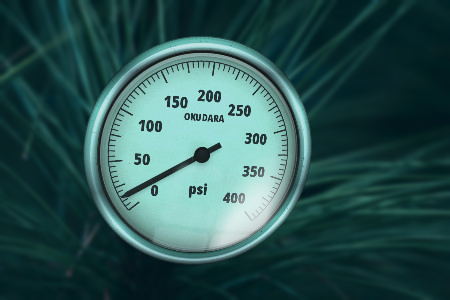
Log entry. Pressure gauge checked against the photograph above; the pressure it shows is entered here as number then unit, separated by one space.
15 psi
